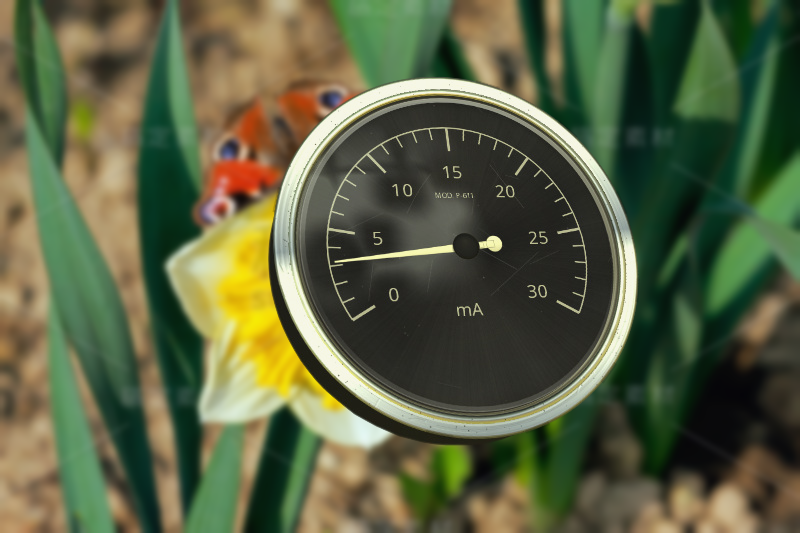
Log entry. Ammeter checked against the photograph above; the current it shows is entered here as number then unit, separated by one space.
3 mA
